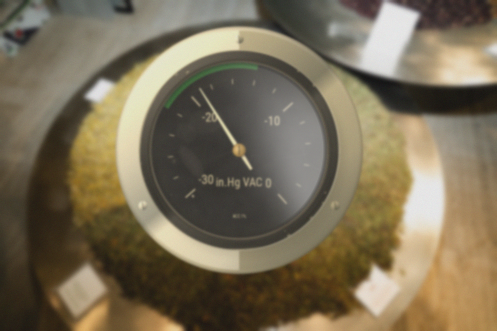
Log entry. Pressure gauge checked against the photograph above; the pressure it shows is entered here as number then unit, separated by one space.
-19 inHg
